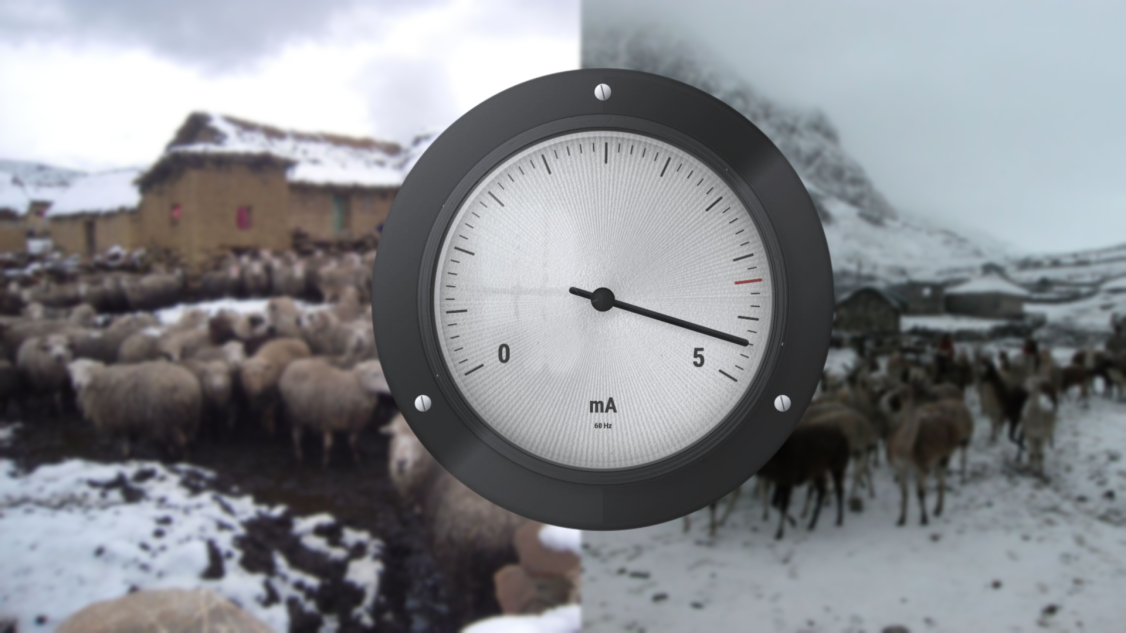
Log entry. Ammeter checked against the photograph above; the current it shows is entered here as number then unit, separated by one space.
4.7 mA
